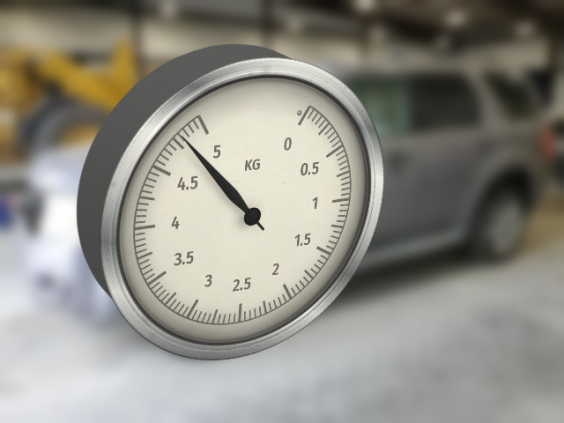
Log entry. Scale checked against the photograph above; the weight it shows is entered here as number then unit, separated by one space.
4.8 kg
